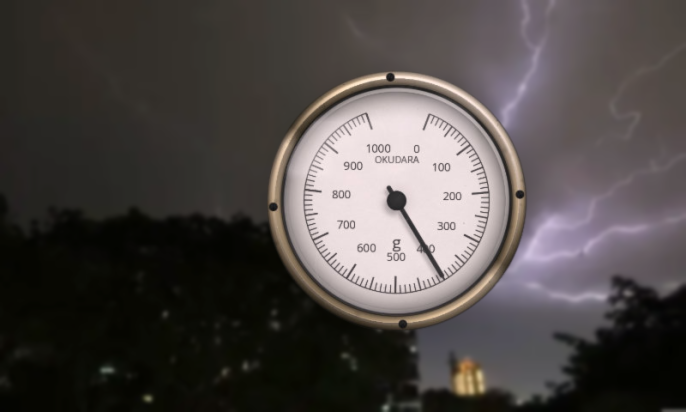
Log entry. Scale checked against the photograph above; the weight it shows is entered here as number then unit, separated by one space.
400 g
